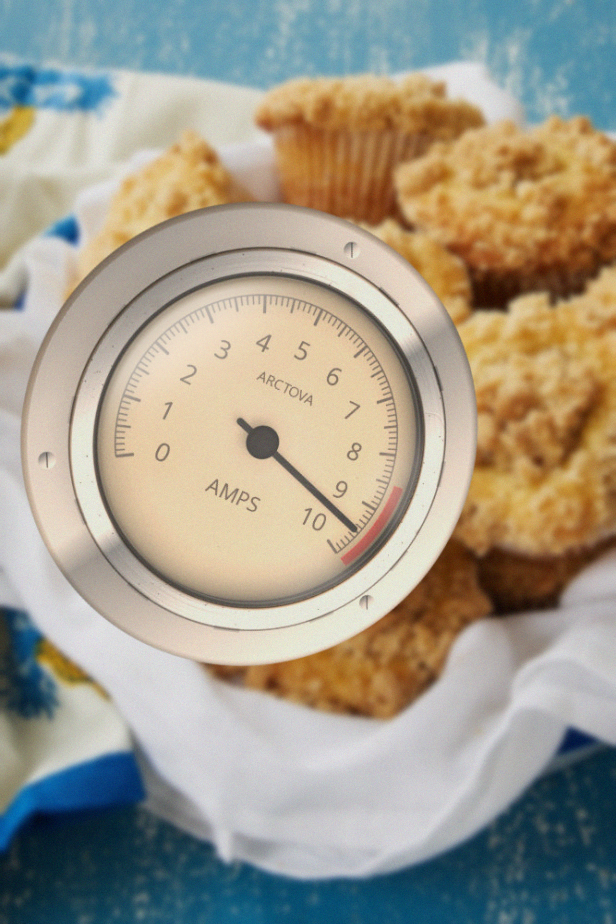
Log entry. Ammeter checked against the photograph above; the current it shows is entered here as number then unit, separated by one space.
9.5 A
